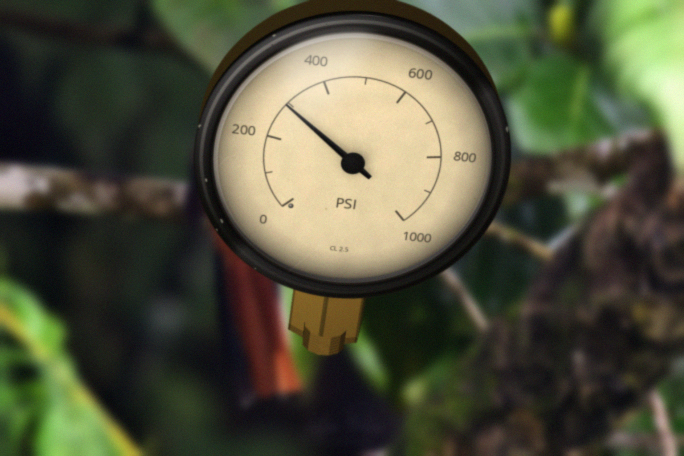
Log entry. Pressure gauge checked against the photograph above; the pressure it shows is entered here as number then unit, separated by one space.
300 psi
